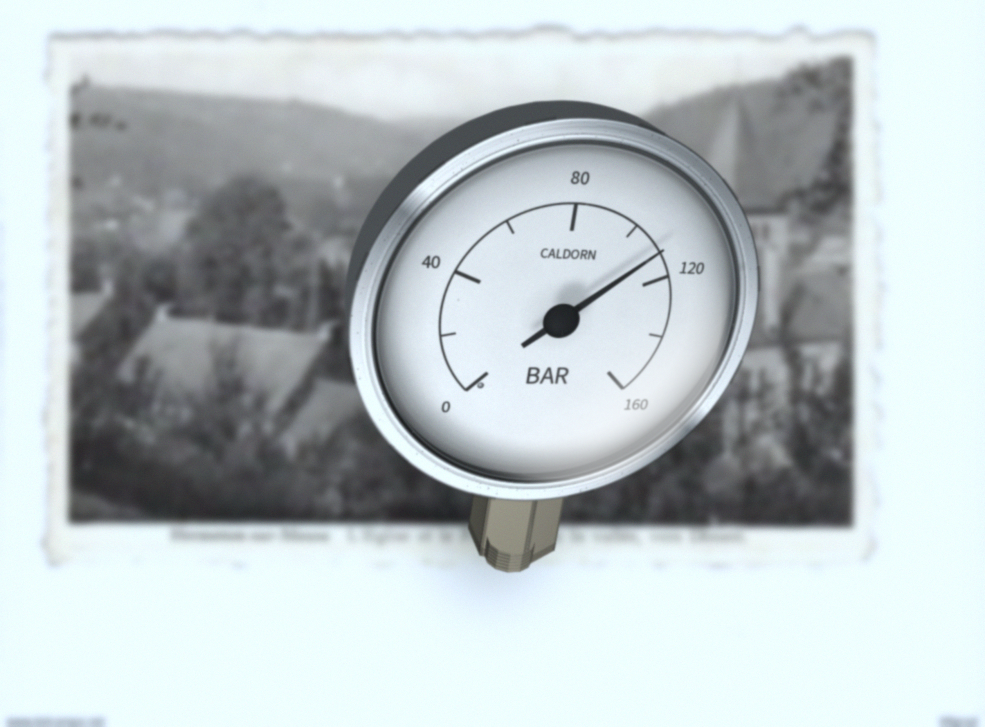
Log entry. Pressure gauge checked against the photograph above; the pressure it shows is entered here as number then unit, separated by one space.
110 bar
